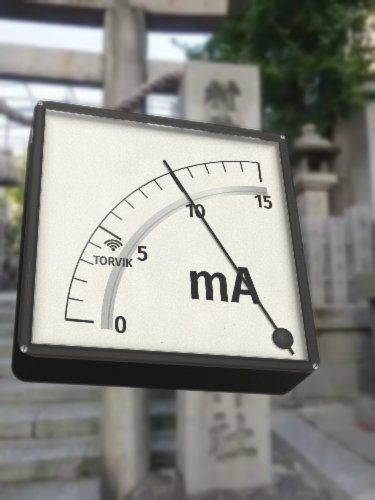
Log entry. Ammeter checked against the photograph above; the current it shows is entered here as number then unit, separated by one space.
10 mA
